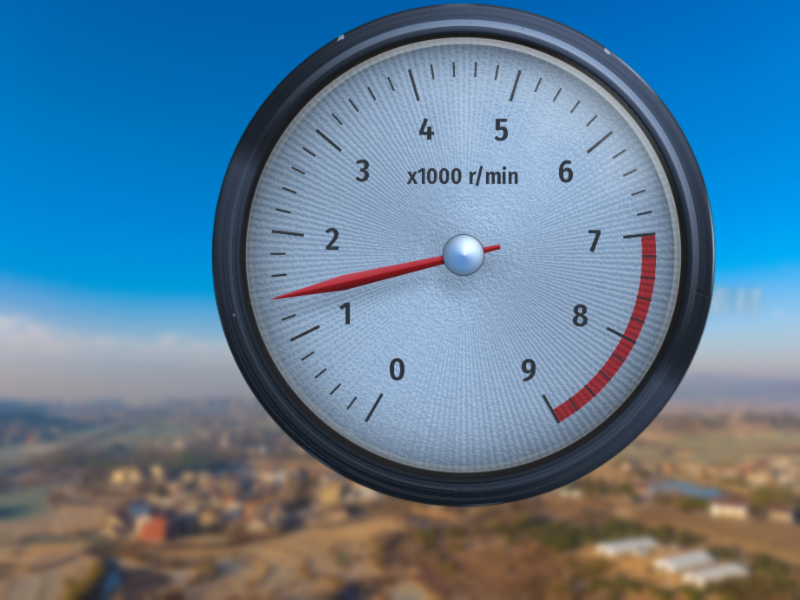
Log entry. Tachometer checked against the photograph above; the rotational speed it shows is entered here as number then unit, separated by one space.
1400 rpm
